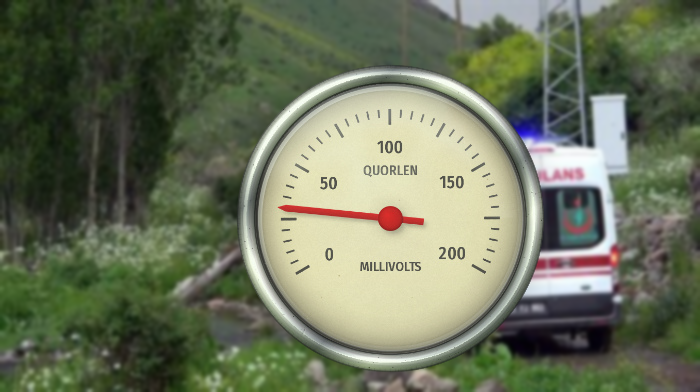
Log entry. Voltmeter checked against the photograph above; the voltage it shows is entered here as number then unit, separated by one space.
30 mV
